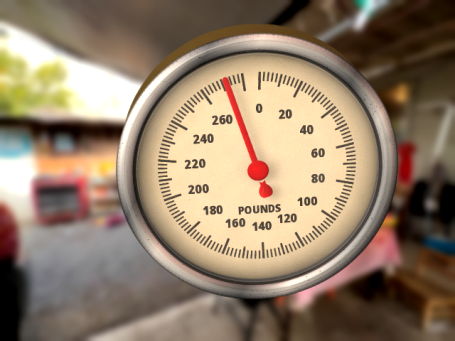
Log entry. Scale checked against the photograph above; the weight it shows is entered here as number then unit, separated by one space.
272 lb
